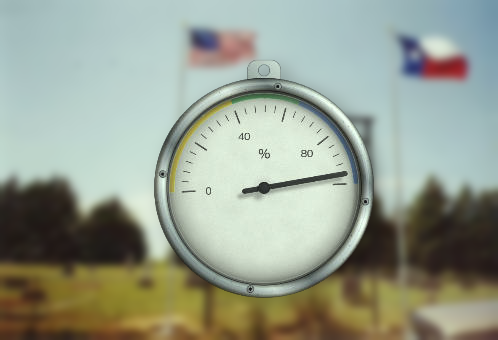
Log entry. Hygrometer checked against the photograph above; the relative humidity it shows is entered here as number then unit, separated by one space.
96 %
